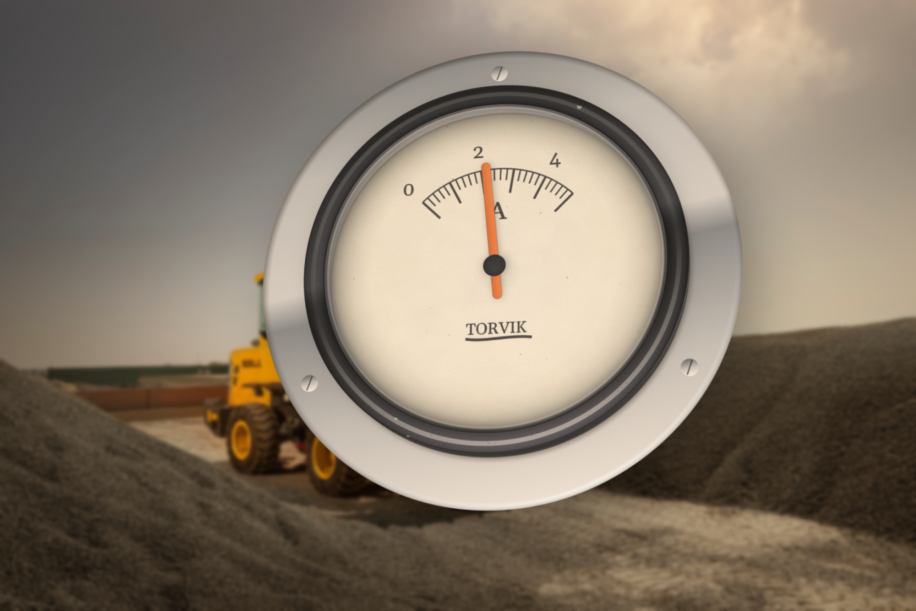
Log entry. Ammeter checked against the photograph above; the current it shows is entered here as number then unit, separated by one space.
2.2 A
